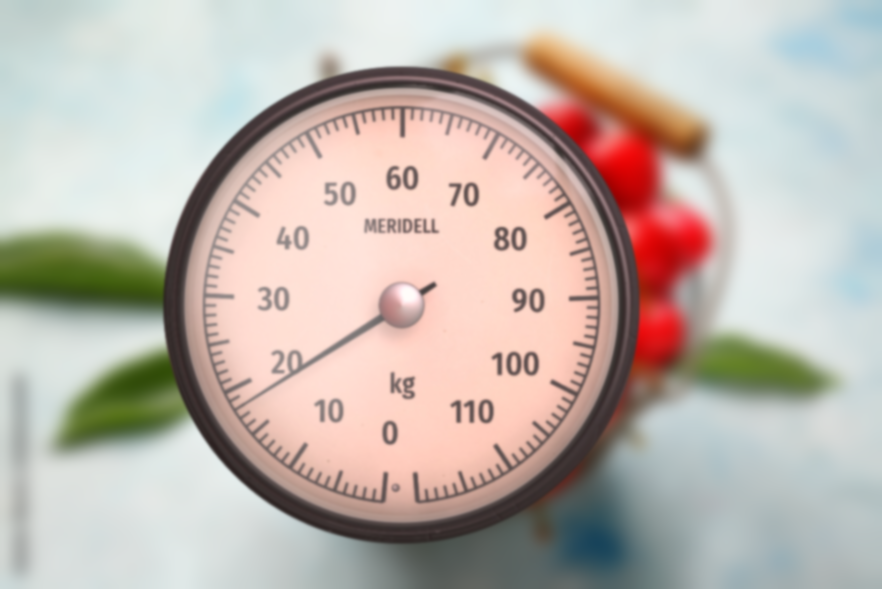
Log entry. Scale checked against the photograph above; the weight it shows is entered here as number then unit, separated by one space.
18 kg
